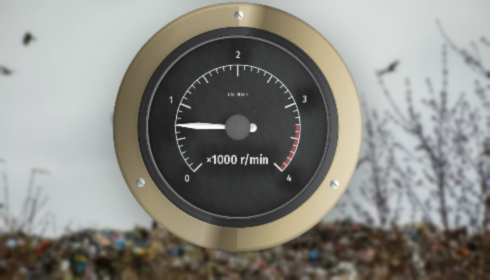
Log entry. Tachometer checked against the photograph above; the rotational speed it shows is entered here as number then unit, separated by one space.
700 rpm
